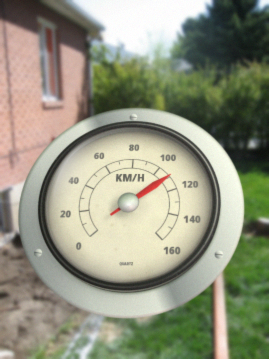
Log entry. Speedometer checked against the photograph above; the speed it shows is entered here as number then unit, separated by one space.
110 km/h
